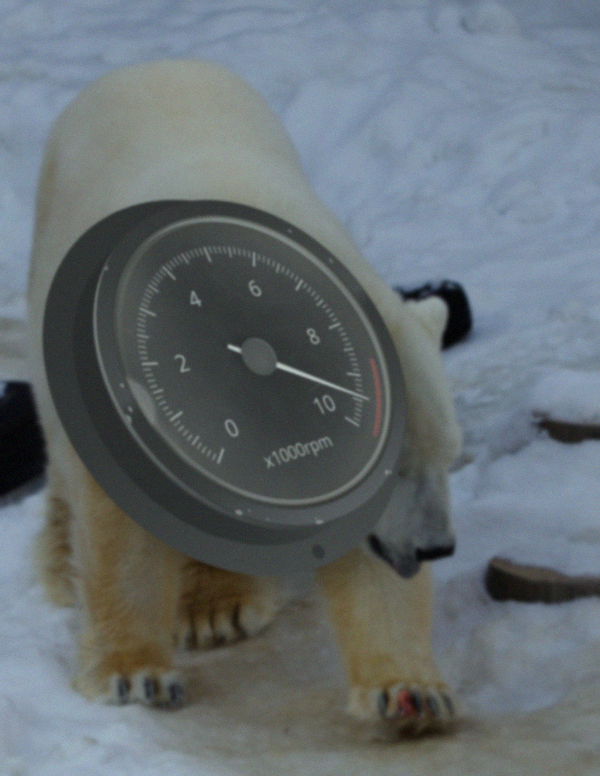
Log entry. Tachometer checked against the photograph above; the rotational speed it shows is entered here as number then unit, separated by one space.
9500 rpm
